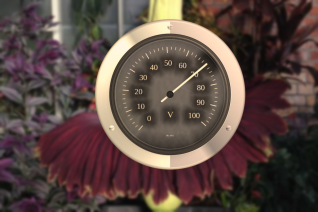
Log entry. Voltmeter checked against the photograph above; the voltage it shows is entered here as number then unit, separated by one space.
70 V
